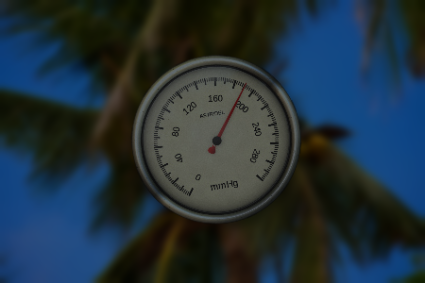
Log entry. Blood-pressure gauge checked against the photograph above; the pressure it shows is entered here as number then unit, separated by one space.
190 mmHg
